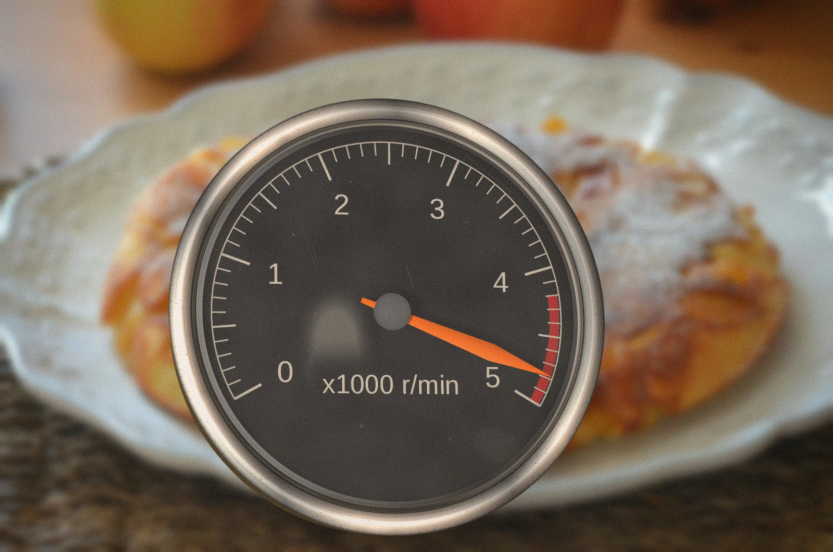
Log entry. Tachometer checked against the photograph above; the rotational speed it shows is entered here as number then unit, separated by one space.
4800 rpm
